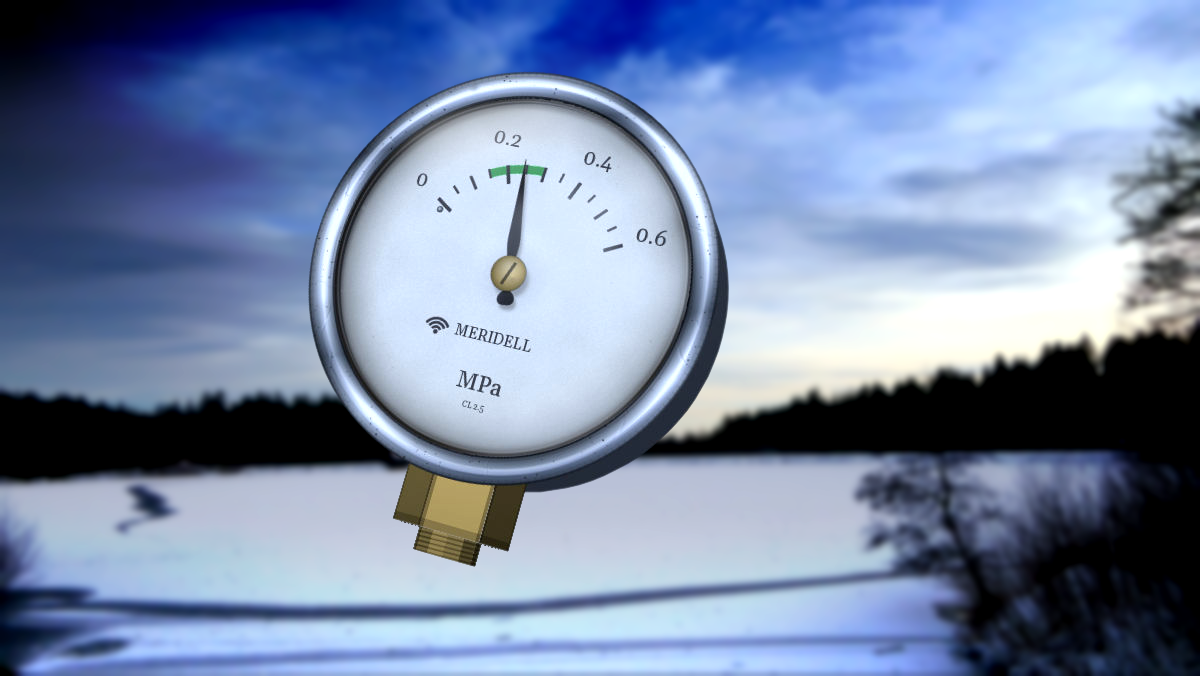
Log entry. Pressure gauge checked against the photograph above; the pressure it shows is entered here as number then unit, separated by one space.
0.25 MPa
